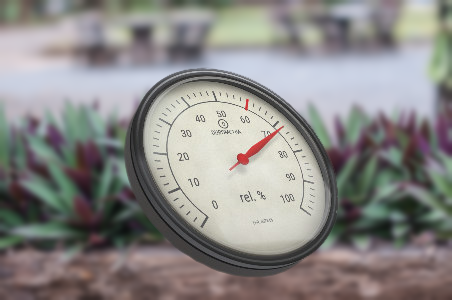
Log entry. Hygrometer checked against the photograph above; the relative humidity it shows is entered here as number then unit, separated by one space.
72 %
